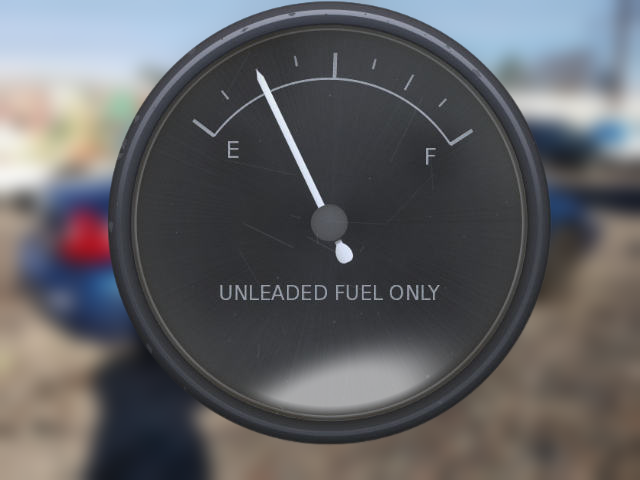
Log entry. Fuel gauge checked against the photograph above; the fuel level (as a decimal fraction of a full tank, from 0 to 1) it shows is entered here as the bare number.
0.25
